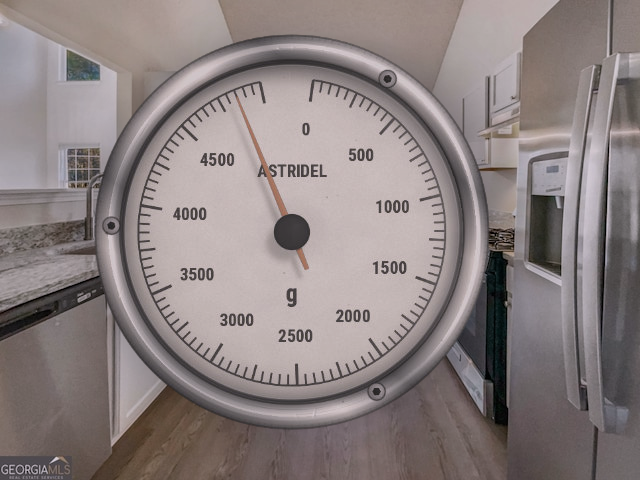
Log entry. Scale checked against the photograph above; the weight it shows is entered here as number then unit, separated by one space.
4850 g
